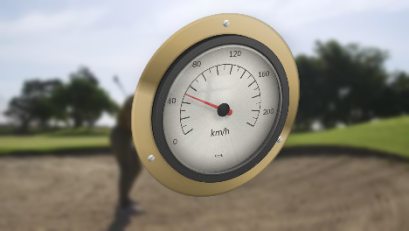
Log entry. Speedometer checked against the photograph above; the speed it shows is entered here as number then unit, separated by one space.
50 km/h
